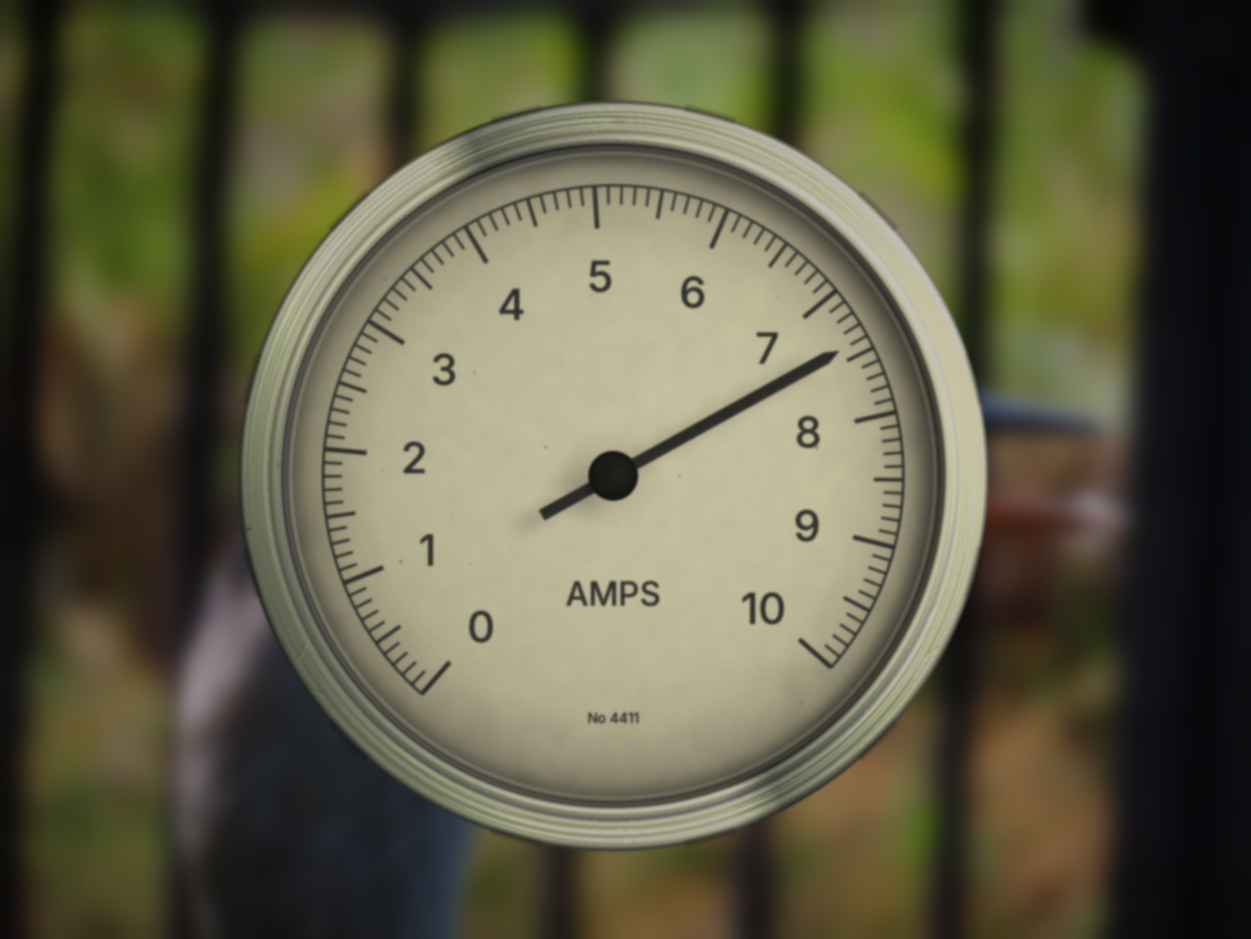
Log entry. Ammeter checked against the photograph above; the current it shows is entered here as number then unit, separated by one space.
7.4 A
